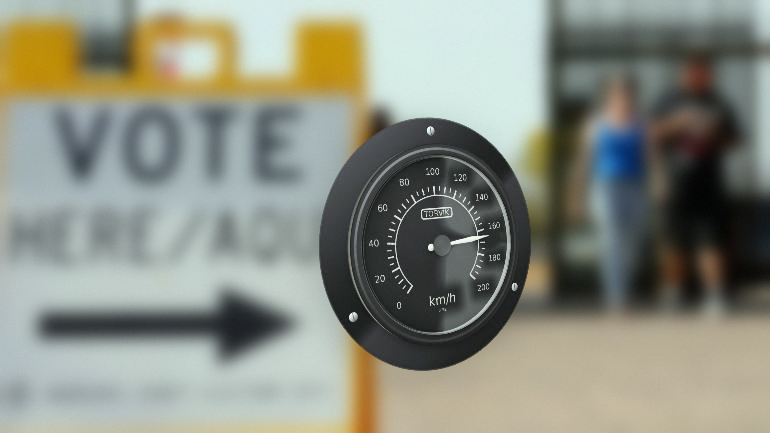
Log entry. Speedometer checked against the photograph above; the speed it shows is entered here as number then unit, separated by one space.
165 km/h
